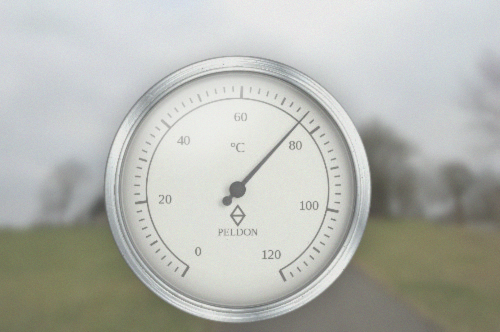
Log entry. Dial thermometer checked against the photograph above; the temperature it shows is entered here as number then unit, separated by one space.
76 °C
